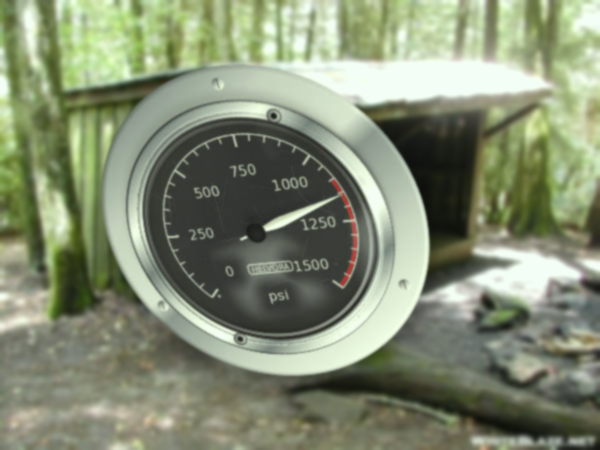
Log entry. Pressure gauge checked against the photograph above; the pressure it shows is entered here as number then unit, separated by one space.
1150 psi
